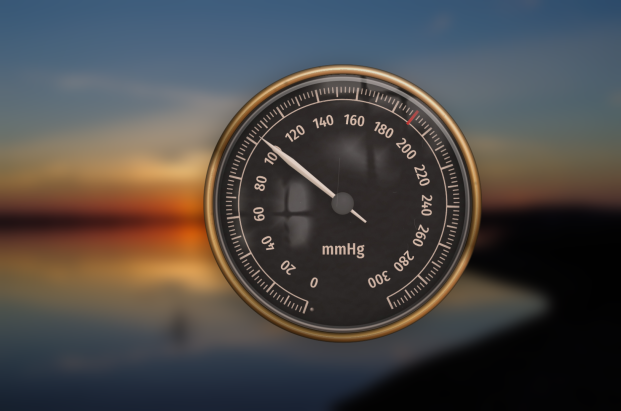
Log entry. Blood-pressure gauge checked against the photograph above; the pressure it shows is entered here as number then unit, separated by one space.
104 mmHg
